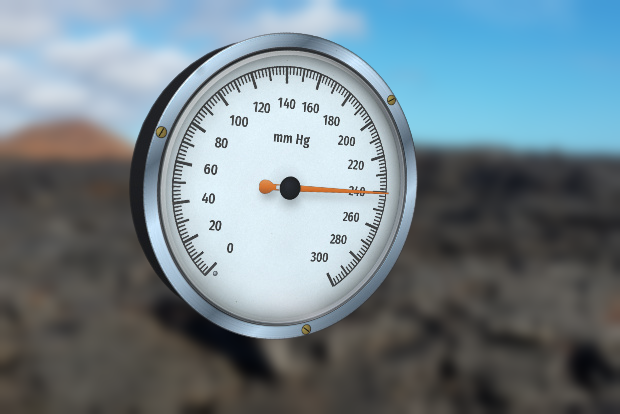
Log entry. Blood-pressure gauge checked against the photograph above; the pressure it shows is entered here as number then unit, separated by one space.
240 mmHg
